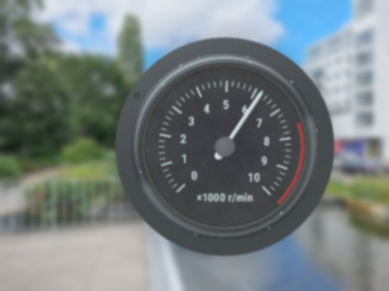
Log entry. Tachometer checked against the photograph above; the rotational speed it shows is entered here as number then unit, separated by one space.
6200 rpm
